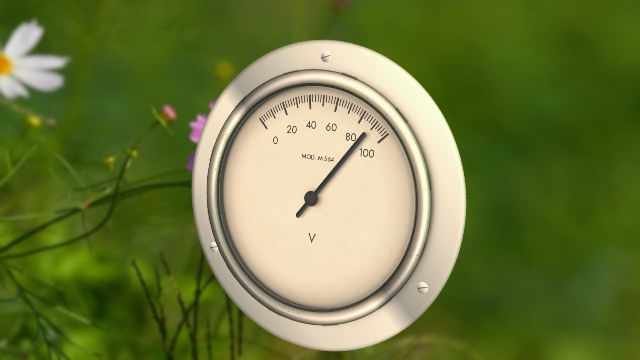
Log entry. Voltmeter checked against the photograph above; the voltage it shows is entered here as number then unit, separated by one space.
90 V
